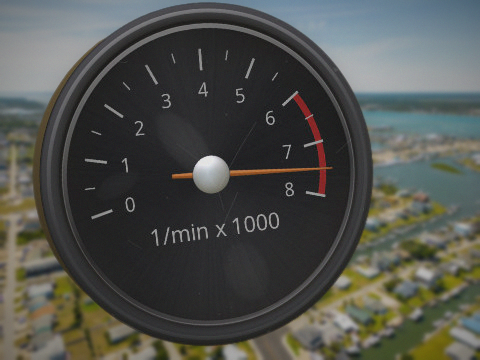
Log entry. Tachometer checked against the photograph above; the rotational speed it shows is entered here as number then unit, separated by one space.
7500 rpm
